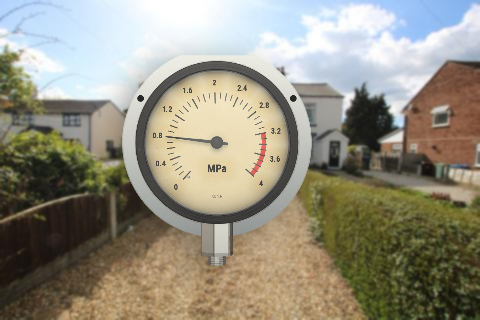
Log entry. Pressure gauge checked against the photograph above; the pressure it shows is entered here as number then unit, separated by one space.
0.8 MPa
